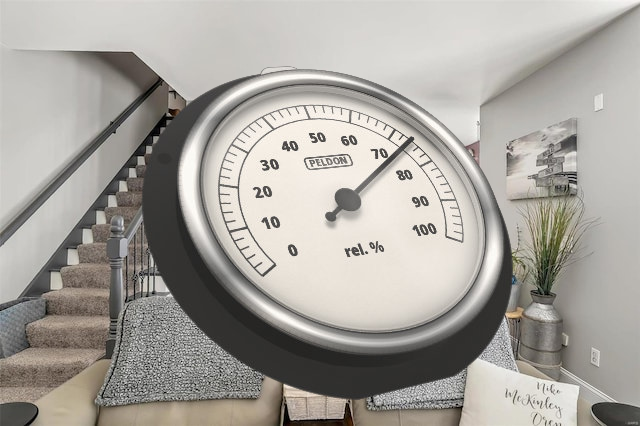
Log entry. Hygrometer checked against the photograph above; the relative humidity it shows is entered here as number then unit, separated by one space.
74 %
